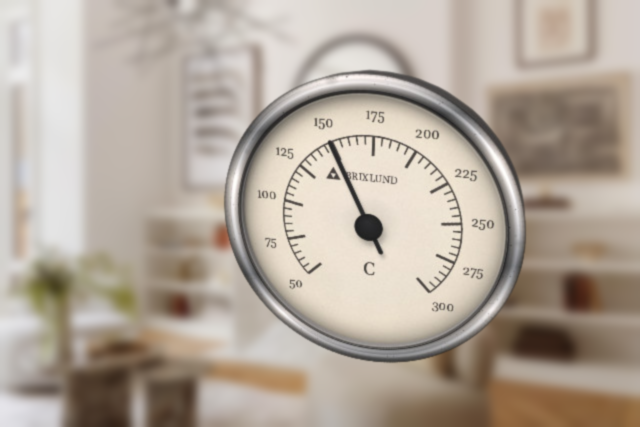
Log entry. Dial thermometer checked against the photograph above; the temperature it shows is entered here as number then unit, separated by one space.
150 °C
